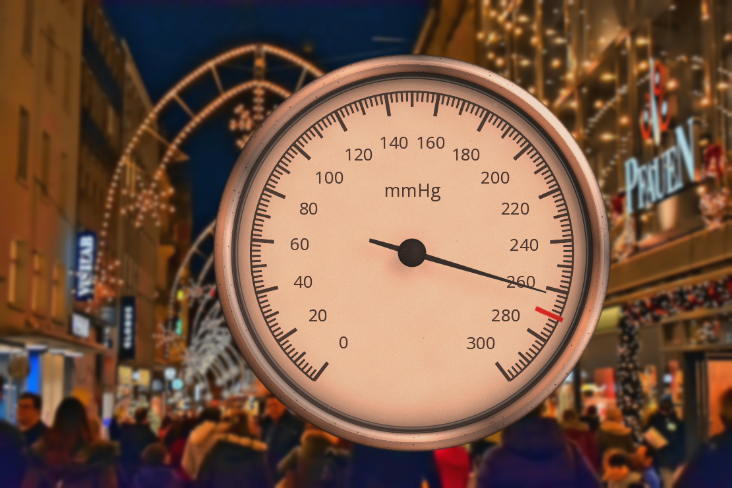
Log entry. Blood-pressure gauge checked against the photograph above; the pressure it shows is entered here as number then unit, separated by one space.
262 mmHg
